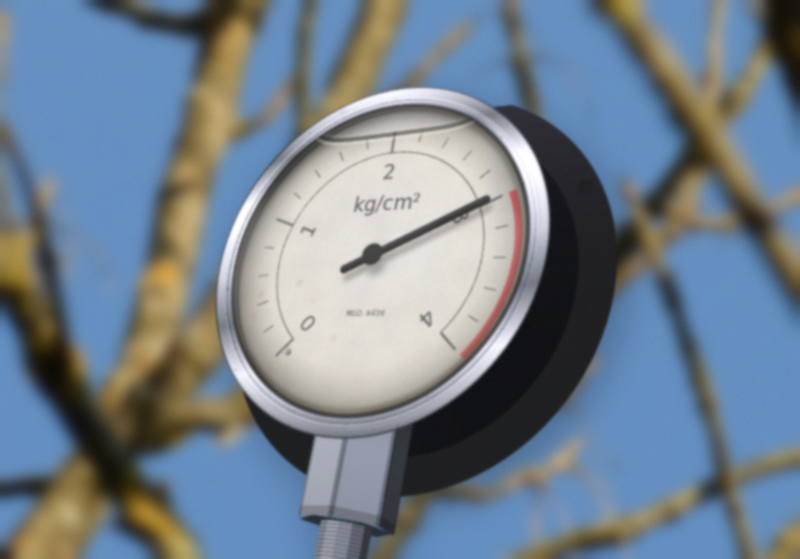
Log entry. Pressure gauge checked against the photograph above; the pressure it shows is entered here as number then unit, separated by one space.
3 kg/cm²
